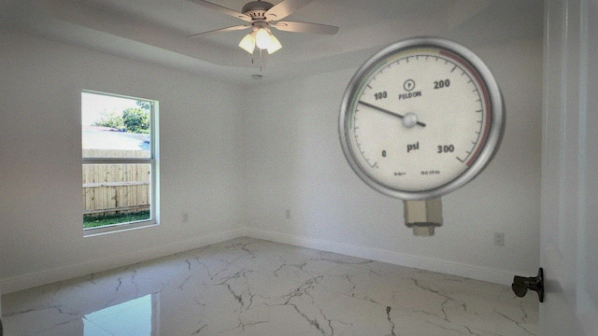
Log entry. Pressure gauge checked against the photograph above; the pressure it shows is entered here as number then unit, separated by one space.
80 psi
